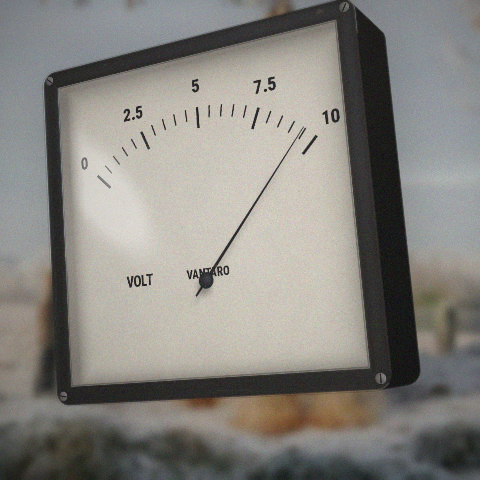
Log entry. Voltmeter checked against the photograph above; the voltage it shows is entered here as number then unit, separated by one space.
9.5 V
